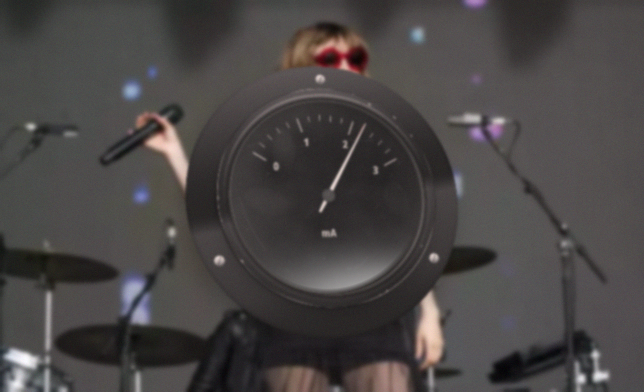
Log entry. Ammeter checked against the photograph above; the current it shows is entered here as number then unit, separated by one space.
2.2 mA
